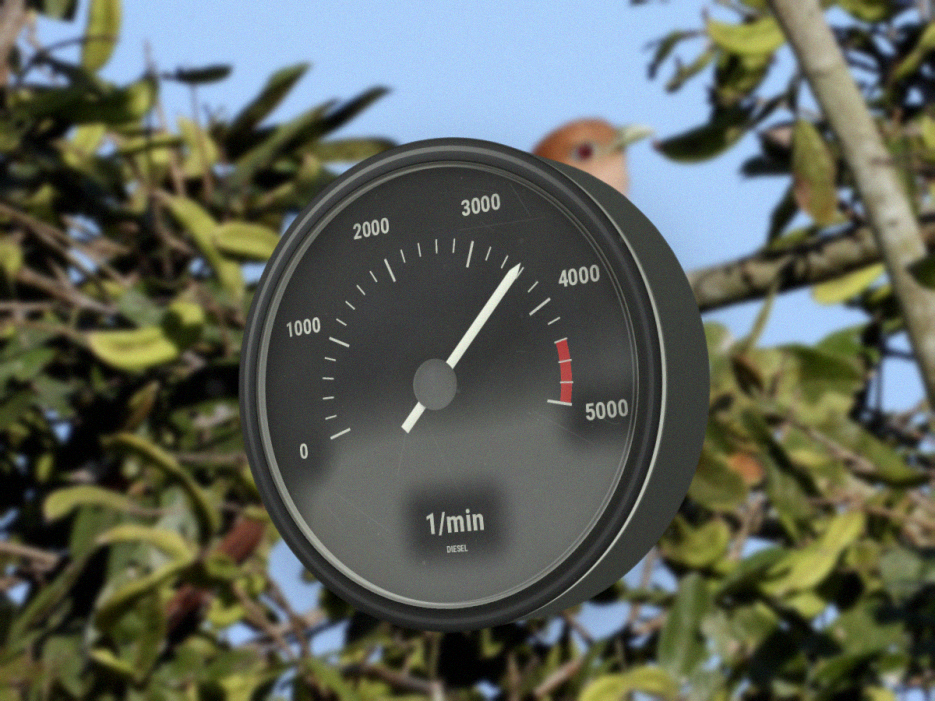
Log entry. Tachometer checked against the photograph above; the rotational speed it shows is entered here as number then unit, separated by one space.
3600 rpm
